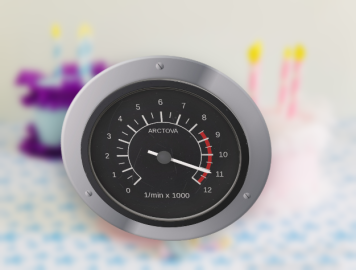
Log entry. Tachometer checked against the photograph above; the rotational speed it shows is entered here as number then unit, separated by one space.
11000 rpm
